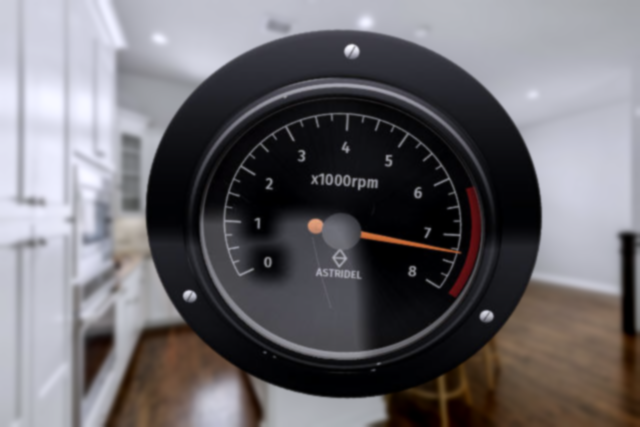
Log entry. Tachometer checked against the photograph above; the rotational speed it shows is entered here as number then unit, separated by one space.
7250 rpm
